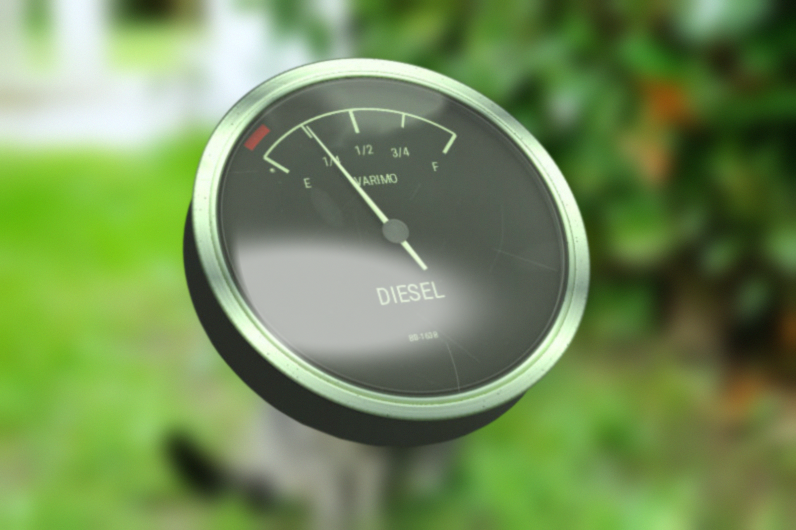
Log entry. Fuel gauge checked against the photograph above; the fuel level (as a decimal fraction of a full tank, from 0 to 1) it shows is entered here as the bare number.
0.25
